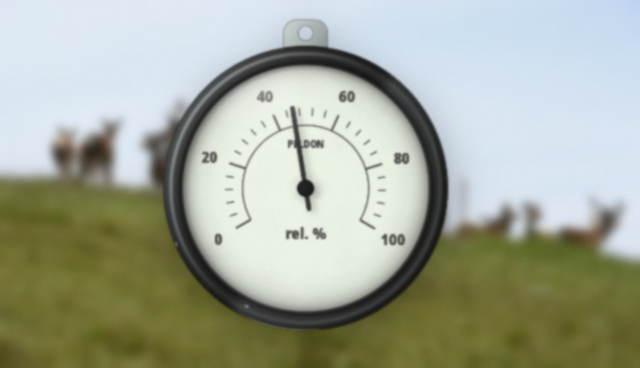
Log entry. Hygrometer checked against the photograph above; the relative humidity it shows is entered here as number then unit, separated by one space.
46 %
